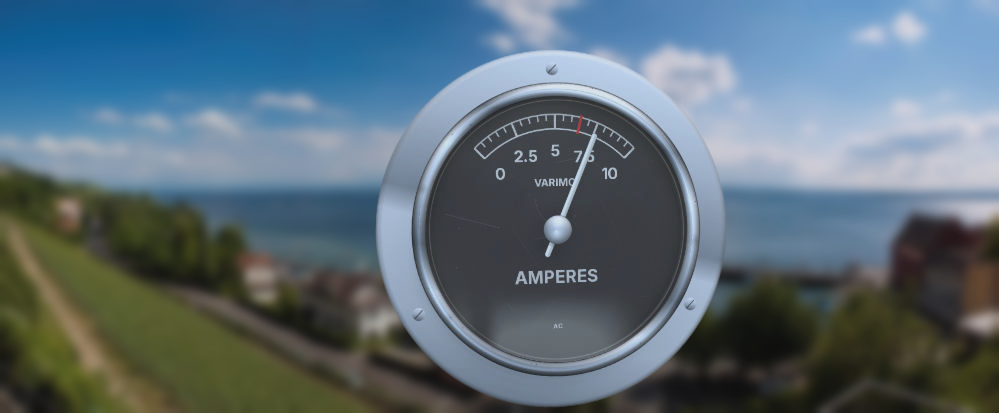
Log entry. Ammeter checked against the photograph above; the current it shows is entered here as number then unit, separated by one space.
7.5 A
